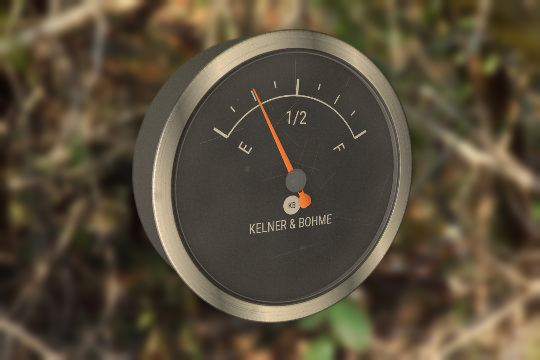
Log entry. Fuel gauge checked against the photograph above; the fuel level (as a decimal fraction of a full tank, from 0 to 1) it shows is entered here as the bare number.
0.25
